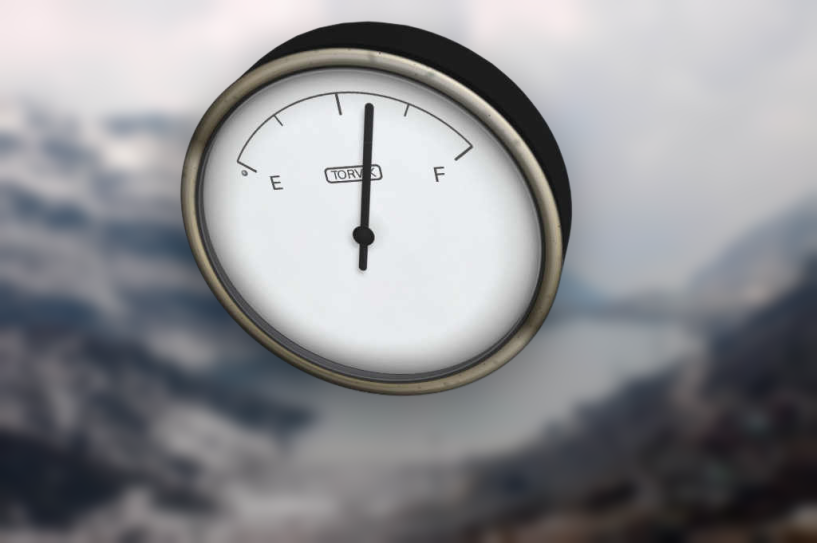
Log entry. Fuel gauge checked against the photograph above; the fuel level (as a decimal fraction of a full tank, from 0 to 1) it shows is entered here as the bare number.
0.625
